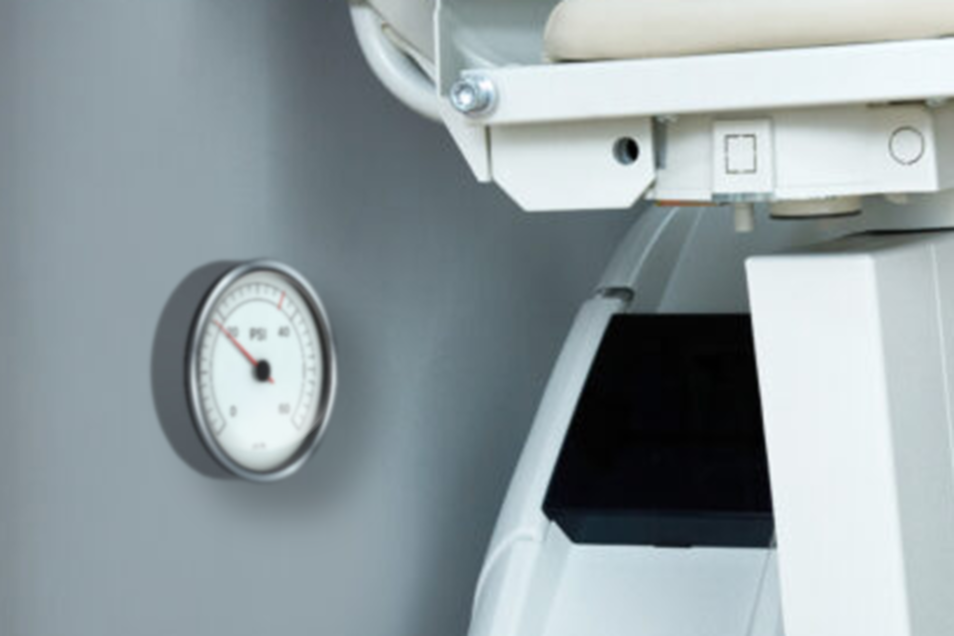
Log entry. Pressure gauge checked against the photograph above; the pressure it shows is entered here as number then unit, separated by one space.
18 psi
